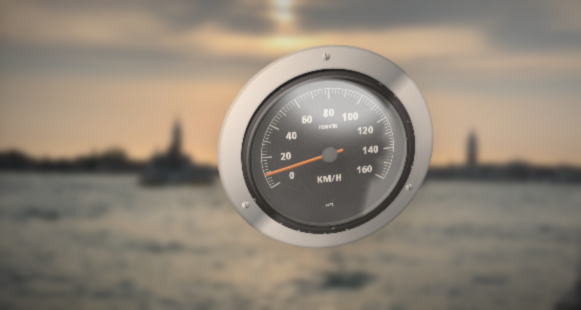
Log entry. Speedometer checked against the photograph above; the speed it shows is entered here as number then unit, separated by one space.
10 km/h
